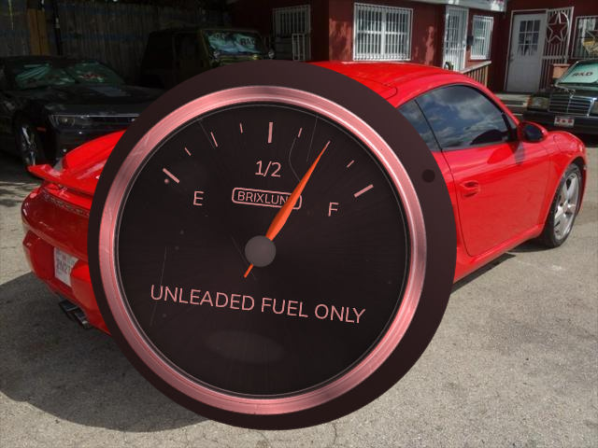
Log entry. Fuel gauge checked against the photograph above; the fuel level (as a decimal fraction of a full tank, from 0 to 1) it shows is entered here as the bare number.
0.75
